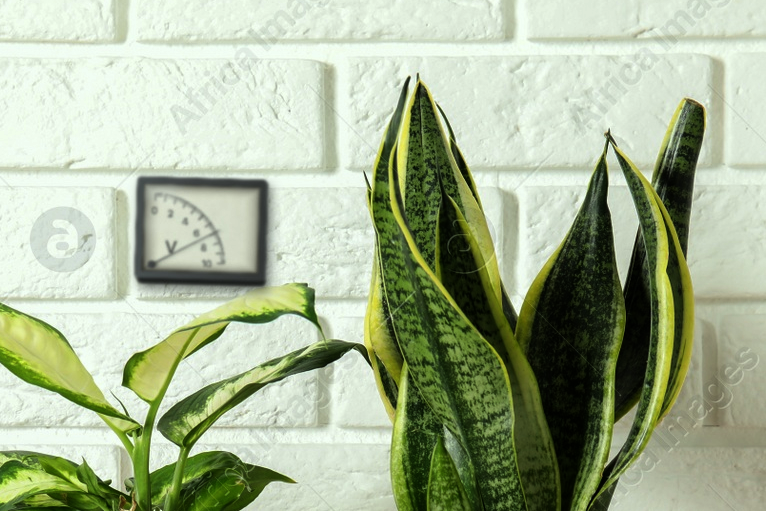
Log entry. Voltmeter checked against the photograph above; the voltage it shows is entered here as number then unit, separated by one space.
7 V
